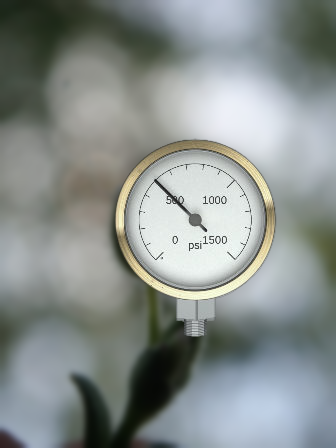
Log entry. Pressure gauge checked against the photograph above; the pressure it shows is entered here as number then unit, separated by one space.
500 psi
